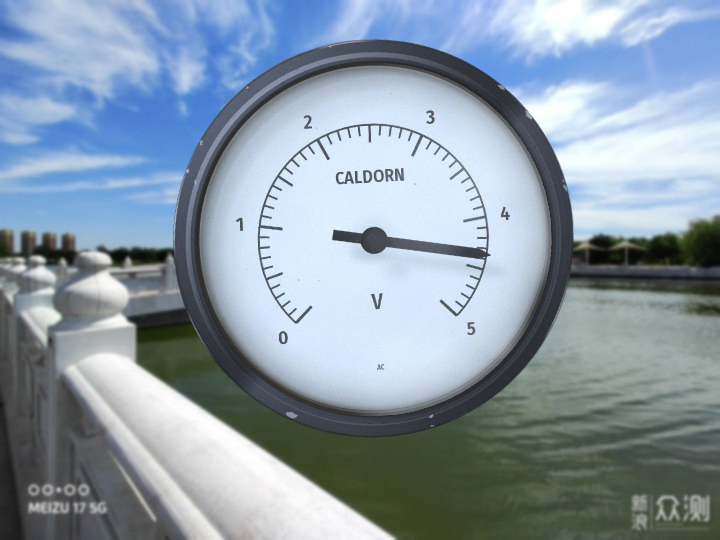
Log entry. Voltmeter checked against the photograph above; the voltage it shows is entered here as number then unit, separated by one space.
4.35 V
